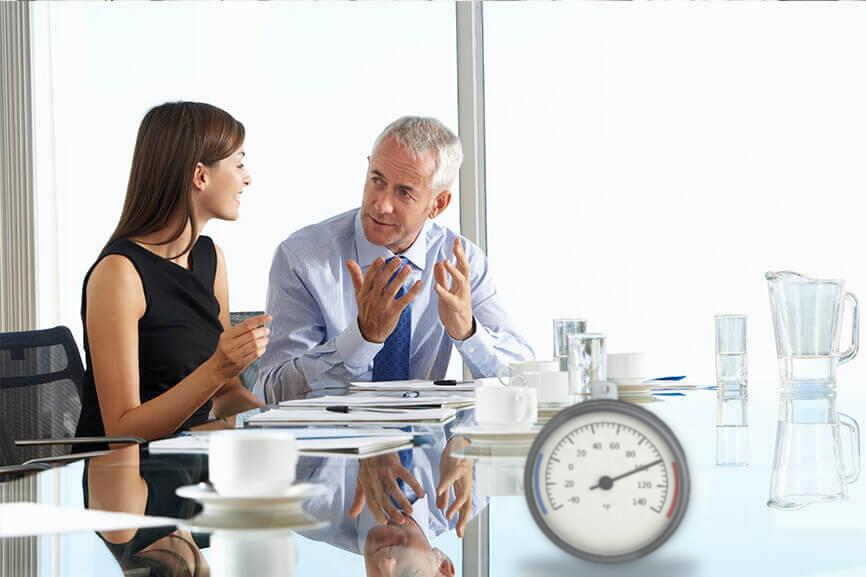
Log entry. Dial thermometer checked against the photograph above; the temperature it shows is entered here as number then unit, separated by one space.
100 °F
